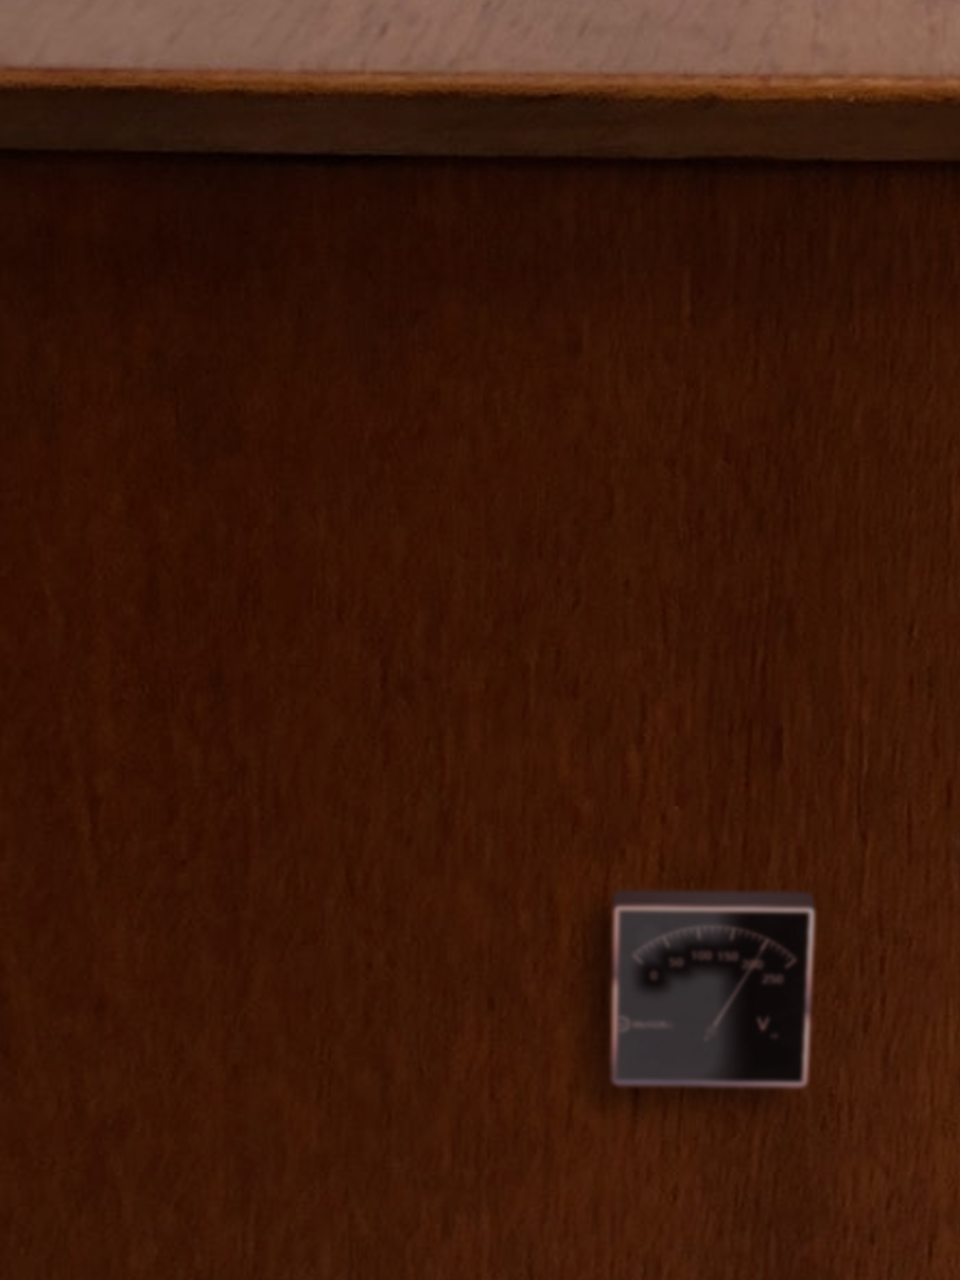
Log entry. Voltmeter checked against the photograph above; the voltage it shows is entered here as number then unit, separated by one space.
200 V
